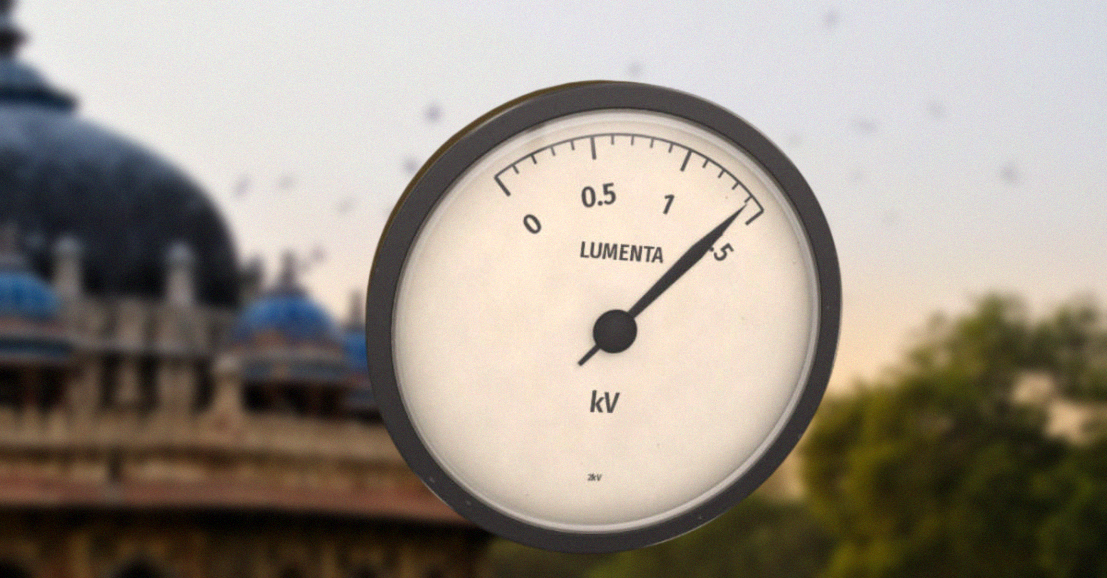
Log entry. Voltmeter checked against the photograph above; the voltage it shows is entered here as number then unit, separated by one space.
1.4 kV
